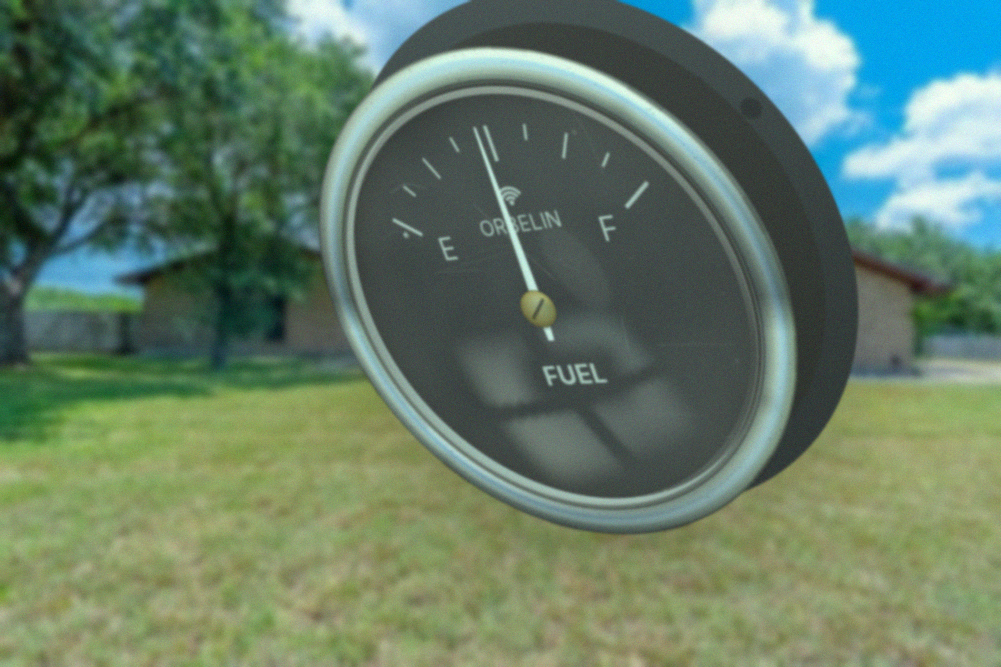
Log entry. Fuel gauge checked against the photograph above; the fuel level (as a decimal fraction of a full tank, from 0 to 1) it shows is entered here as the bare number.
0.5
